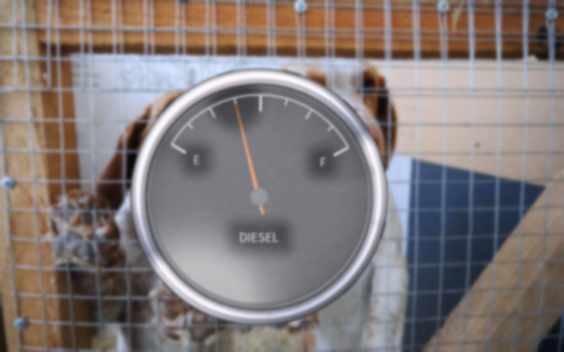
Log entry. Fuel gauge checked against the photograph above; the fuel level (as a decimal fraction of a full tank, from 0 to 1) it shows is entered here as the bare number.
0.375
